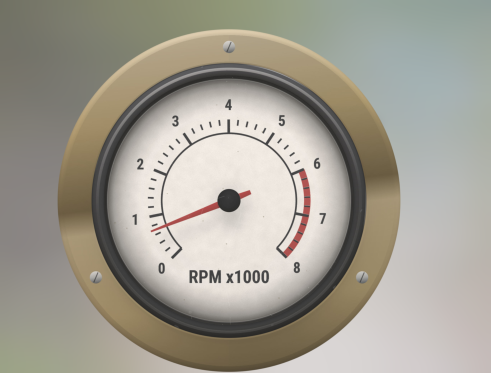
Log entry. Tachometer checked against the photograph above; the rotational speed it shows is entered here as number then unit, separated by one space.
700 rpm
